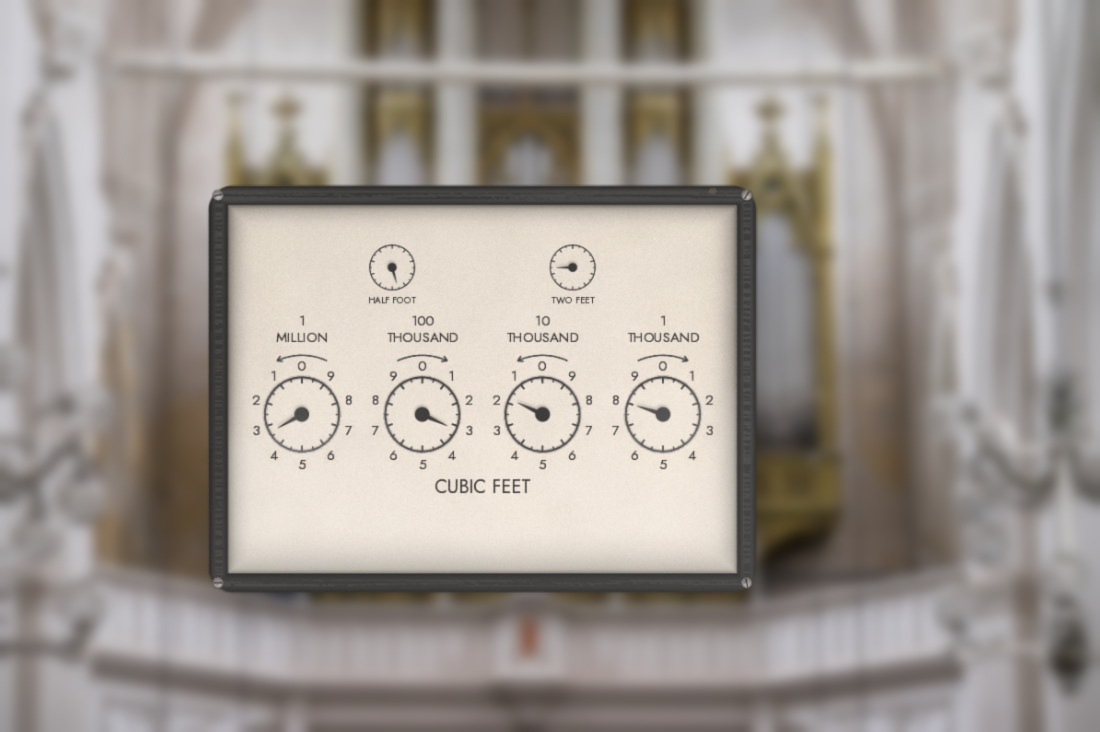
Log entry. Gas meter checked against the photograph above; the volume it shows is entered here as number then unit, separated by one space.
331800 ft³
